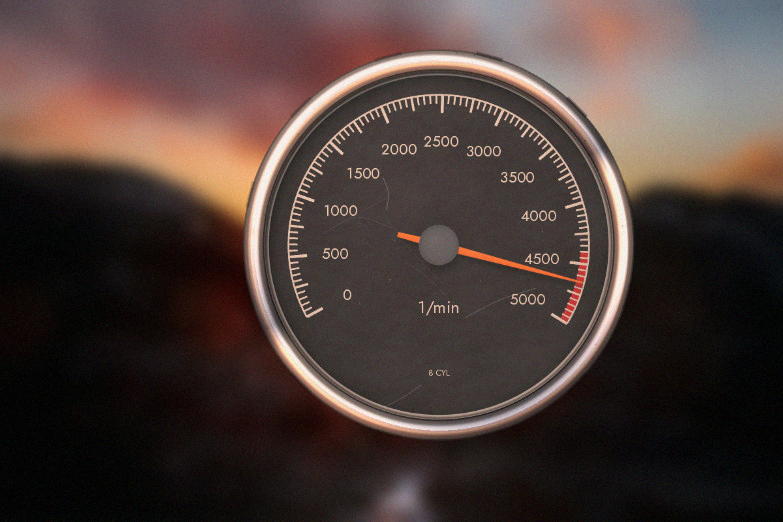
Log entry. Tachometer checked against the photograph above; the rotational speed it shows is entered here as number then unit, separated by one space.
4650 rpm
